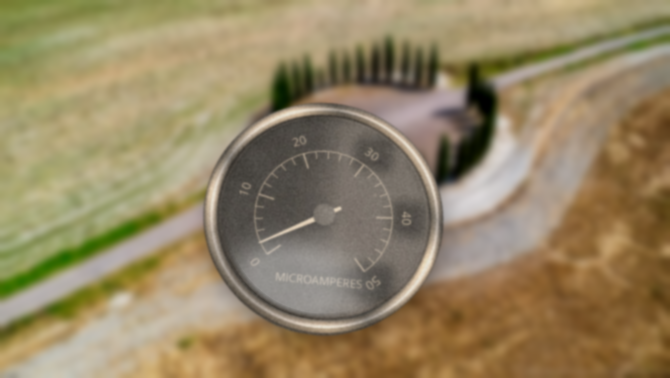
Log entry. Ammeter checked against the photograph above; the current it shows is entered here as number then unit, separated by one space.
2 µA
